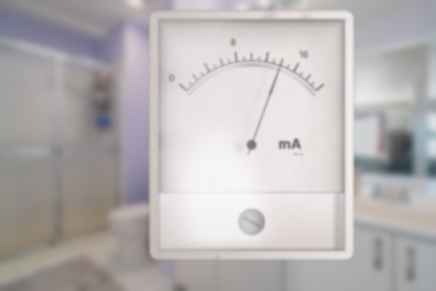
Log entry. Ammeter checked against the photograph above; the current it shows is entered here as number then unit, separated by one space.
14 mA
